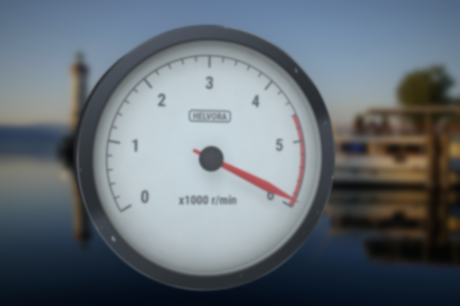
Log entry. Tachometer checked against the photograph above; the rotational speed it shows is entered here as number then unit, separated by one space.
5900 rpm
